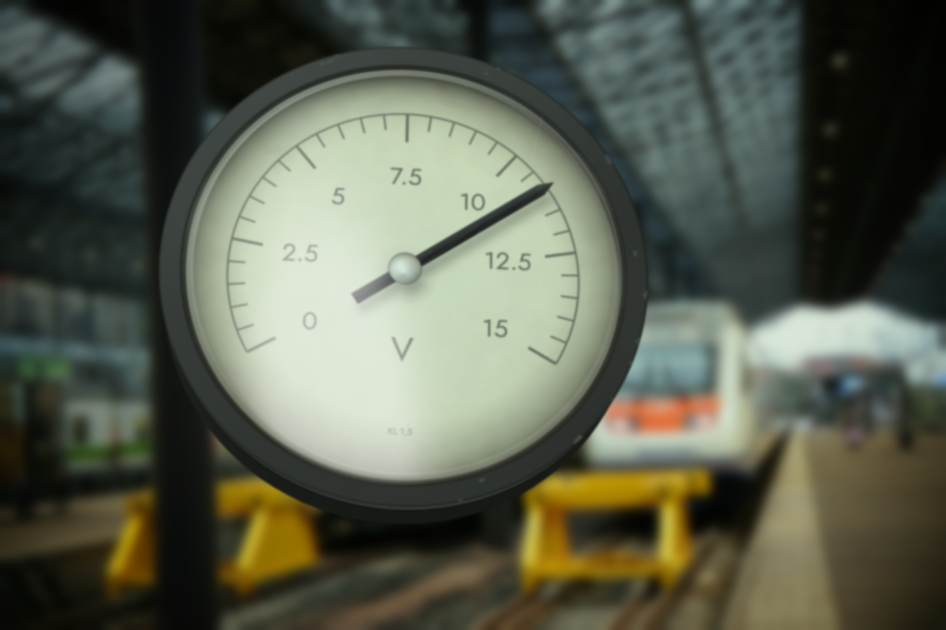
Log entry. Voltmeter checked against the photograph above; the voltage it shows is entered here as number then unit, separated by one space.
11 V
